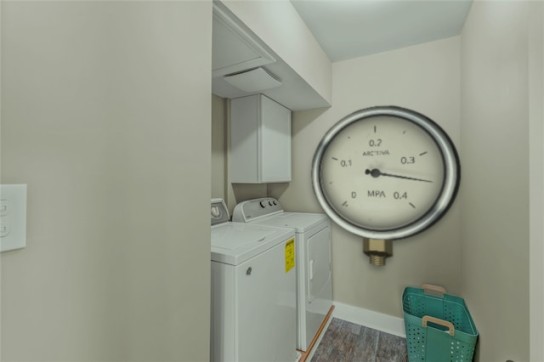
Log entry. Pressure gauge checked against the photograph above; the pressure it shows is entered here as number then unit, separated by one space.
0.35 MPa
